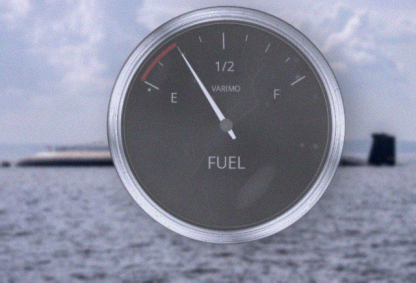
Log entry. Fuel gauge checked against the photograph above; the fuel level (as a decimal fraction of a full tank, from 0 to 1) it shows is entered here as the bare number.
0.25
